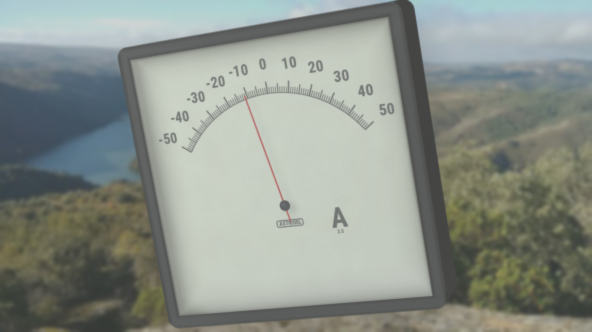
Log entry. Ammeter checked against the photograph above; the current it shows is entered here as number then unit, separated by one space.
-10 A
